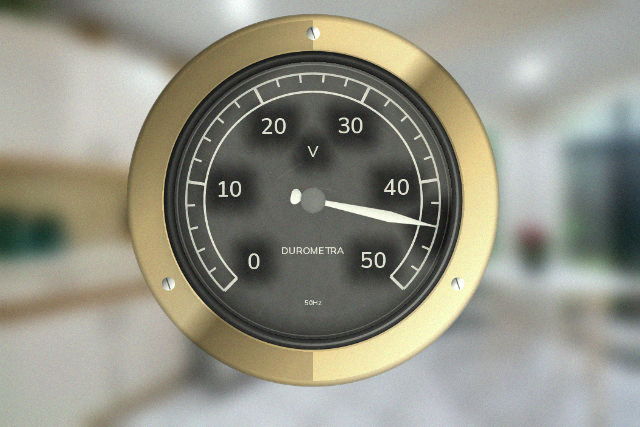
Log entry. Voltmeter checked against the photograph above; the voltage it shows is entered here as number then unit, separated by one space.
44 V
